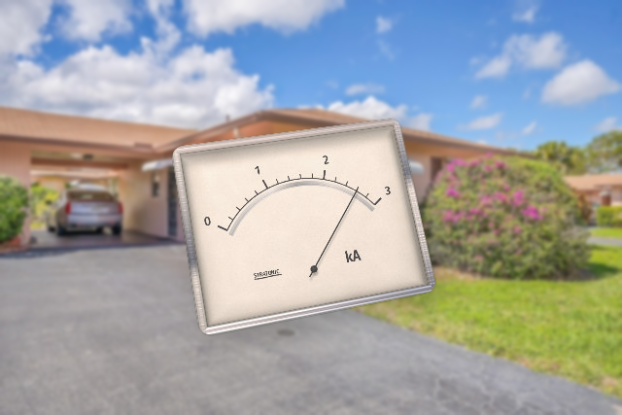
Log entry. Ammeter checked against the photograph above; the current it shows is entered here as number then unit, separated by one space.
2.6 kA
